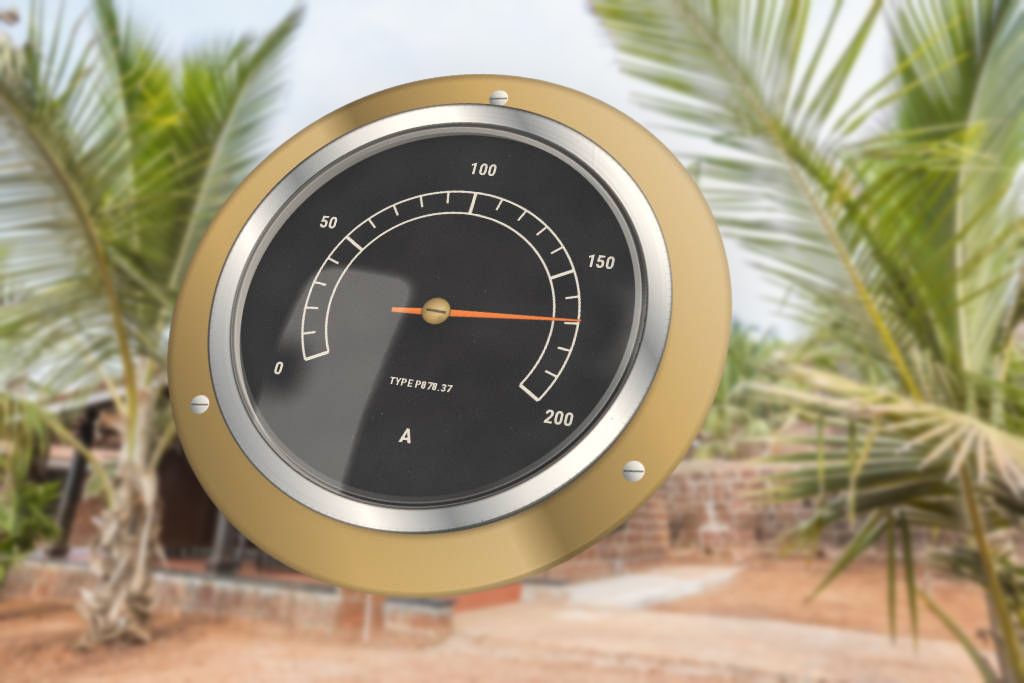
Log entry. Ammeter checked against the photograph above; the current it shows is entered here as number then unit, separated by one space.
170 A
